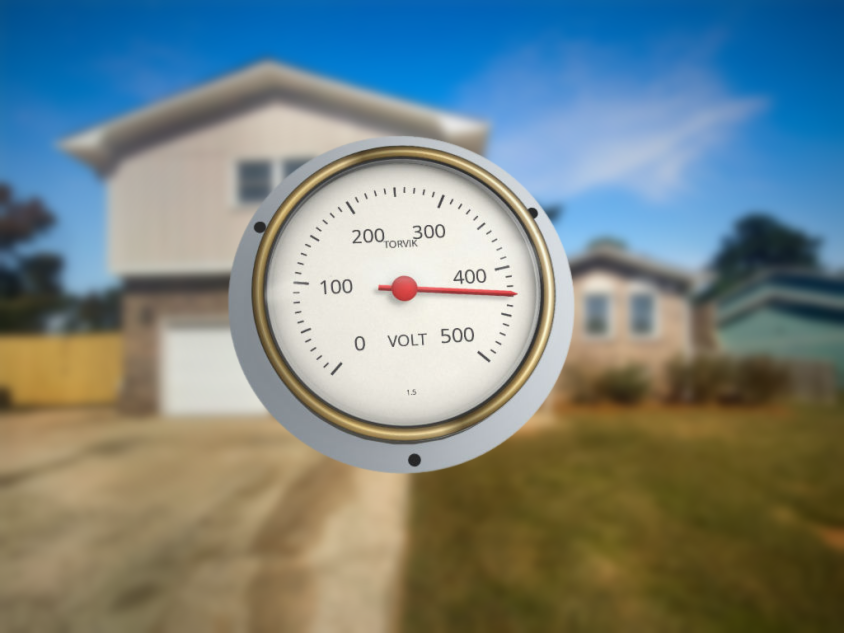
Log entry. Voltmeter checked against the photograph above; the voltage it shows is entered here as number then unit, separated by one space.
430 V
